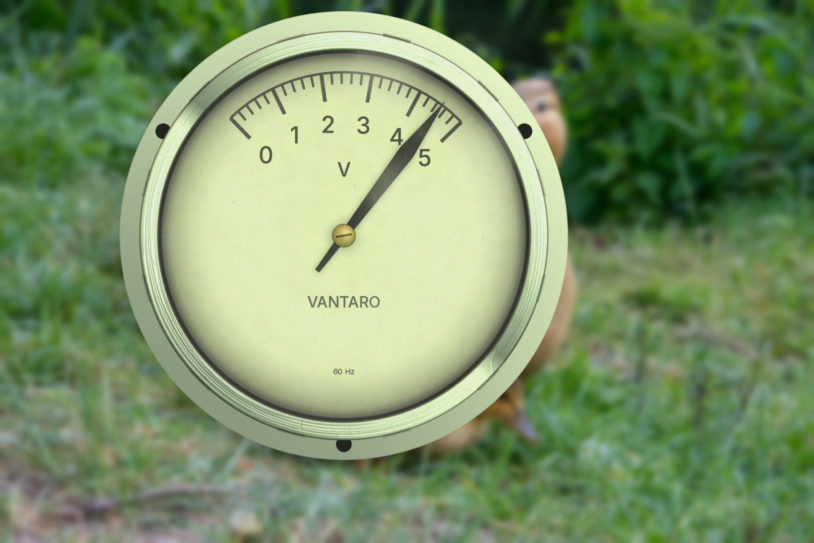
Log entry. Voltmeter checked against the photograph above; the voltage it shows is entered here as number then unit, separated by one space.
4.5 V
